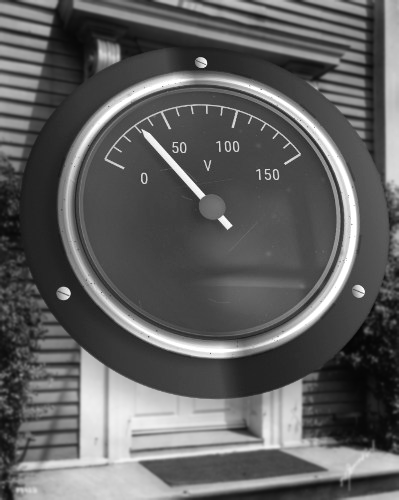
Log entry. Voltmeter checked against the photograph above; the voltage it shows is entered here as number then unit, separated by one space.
30 V
